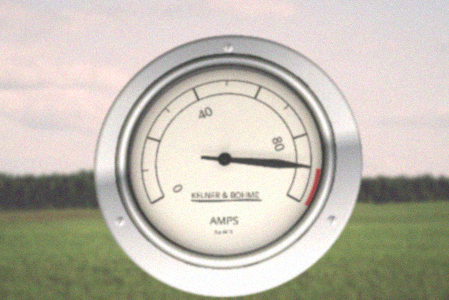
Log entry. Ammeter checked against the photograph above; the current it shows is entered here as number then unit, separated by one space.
90 A
